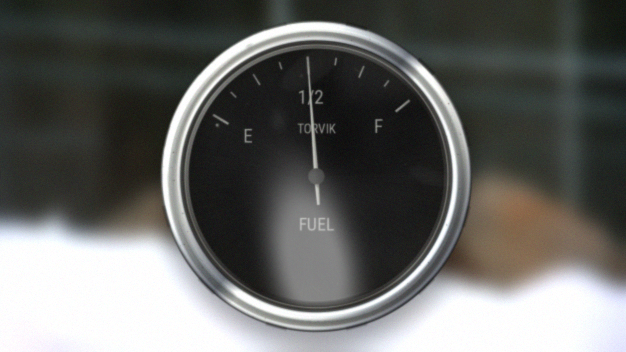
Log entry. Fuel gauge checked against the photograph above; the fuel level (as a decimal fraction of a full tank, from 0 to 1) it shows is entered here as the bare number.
0.5
